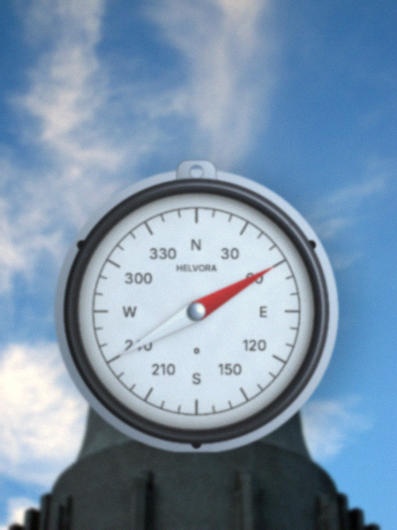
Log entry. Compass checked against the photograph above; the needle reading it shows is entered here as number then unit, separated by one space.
60 °
